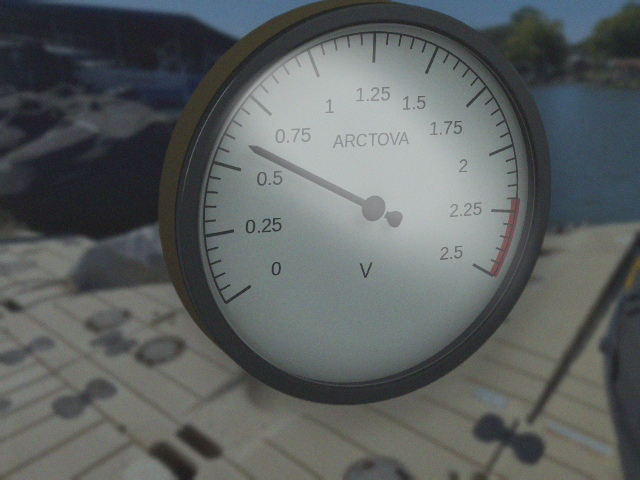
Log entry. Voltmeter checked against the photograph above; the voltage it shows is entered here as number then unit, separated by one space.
0.6 V
